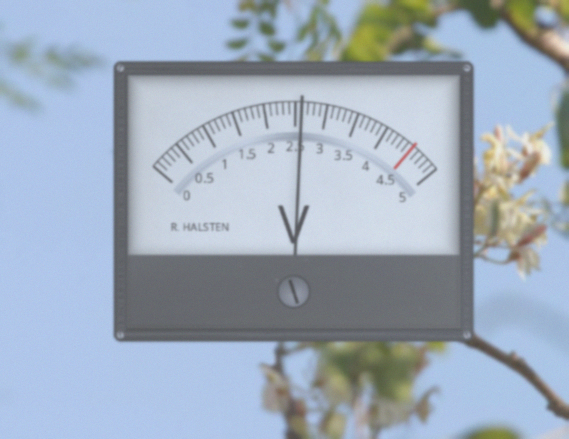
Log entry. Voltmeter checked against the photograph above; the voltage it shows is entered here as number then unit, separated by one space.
2.6 V
